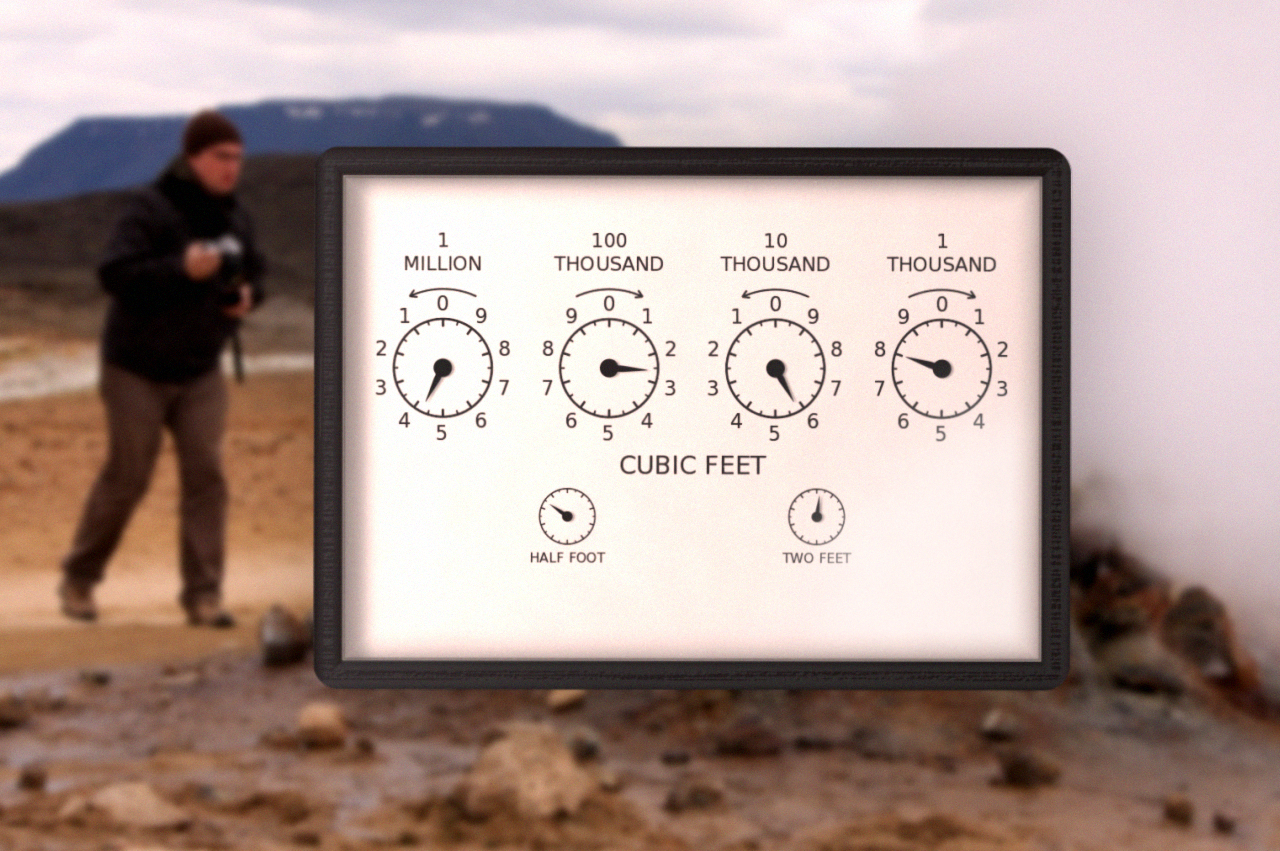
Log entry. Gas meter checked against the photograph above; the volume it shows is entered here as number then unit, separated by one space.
425800 ft³
